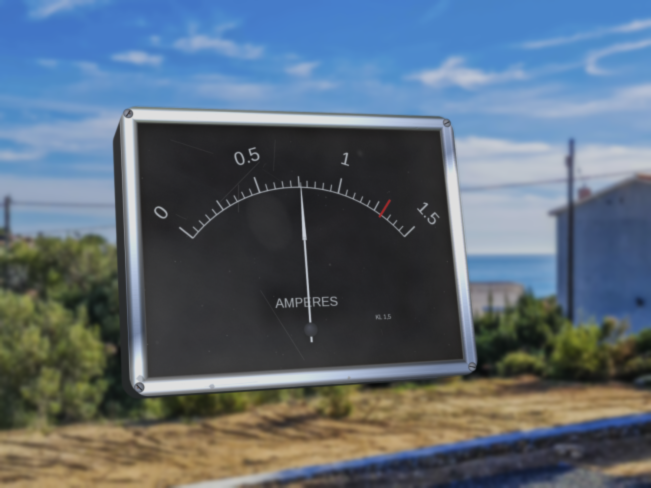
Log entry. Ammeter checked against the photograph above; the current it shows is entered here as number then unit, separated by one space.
0.75 A
